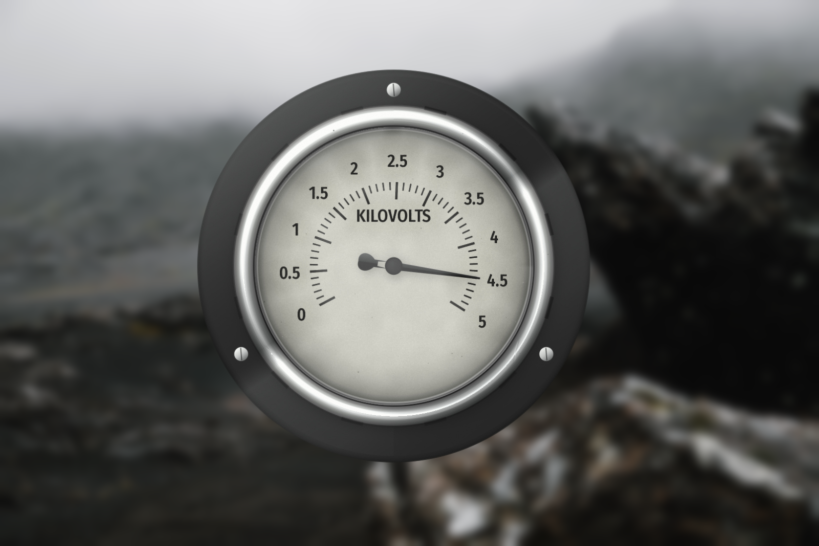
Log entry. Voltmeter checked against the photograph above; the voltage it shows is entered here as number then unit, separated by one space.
4.5 kV
